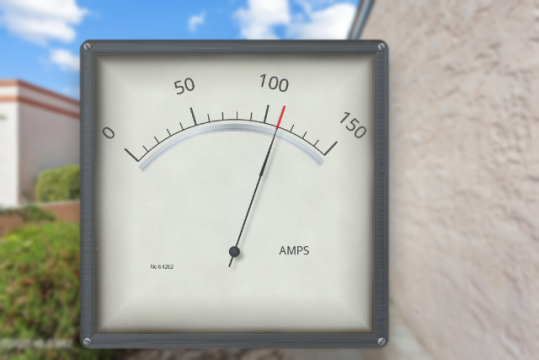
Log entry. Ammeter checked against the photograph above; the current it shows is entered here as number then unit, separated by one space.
110 A
